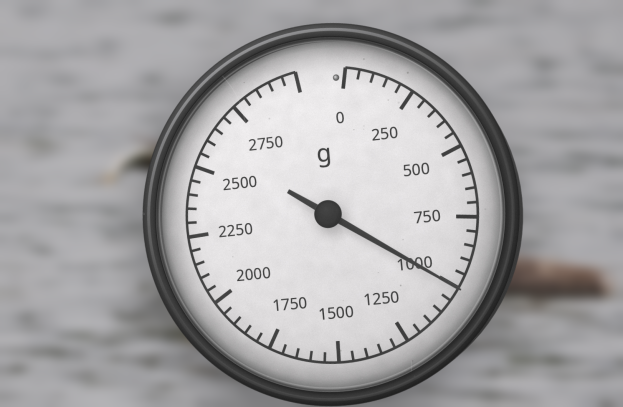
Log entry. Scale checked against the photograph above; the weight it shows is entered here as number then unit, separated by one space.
1000 g
